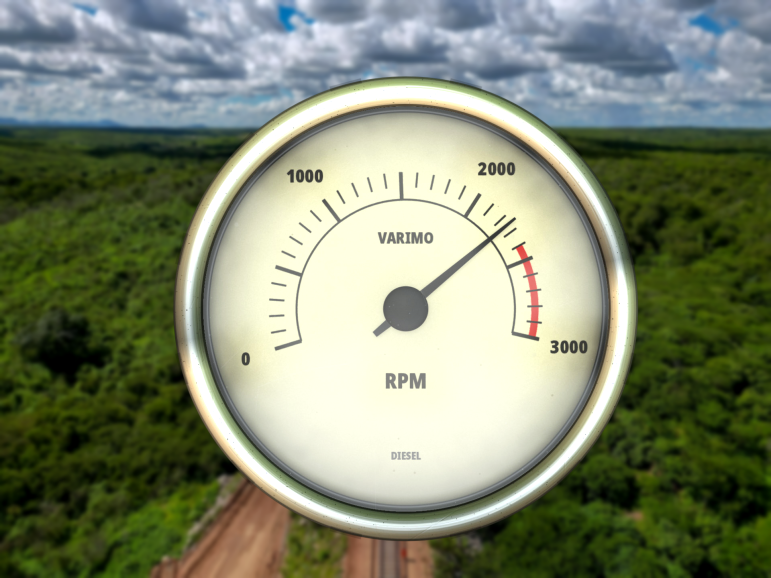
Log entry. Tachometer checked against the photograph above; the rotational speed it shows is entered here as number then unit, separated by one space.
2250 rpm
